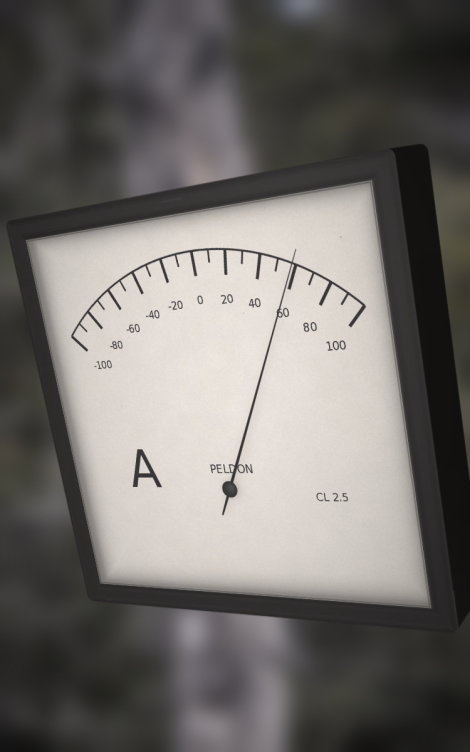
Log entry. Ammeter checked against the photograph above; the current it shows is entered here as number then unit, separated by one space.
60 A
